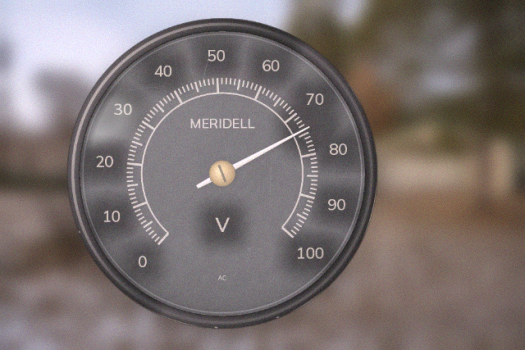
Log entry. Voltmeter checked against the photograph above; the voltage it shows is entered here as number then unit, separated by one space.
74 V
